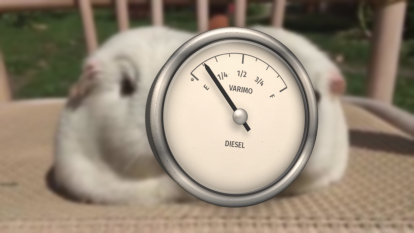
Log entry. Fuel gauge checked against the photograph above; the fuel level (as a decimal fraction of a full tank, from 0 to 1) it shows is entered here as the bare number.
0.125
